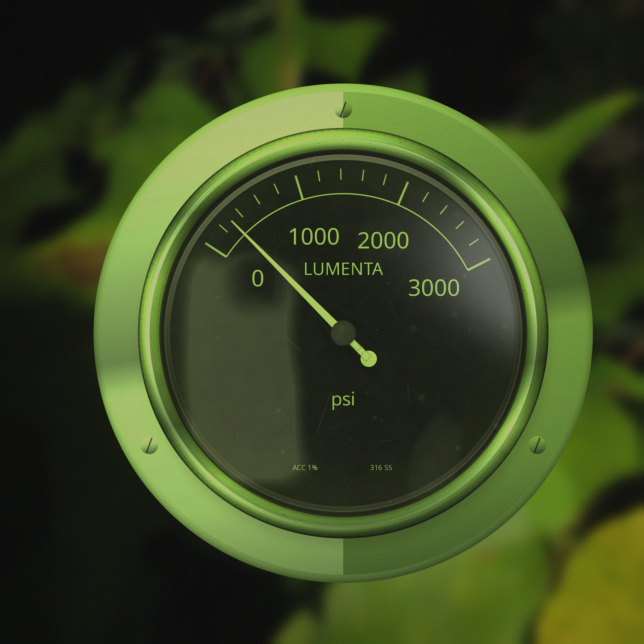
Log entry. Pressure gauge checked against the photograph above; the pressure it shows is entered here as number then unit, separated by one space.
300 psi
